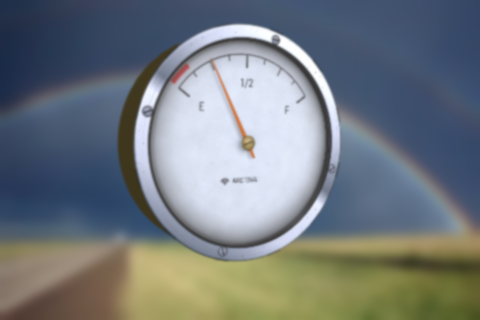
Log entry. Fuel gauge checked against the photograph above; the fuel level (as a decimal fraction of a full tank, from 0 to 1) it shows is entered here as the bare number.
0.25
